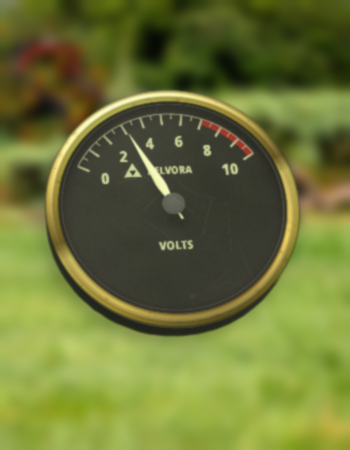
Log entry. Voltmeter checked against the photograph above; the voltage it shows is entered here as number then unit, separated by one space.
3 V
